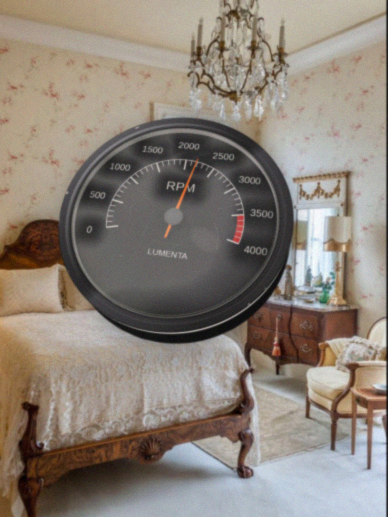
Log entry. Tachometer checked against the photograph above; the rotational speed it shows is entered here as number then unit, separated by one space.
2200 rpm
